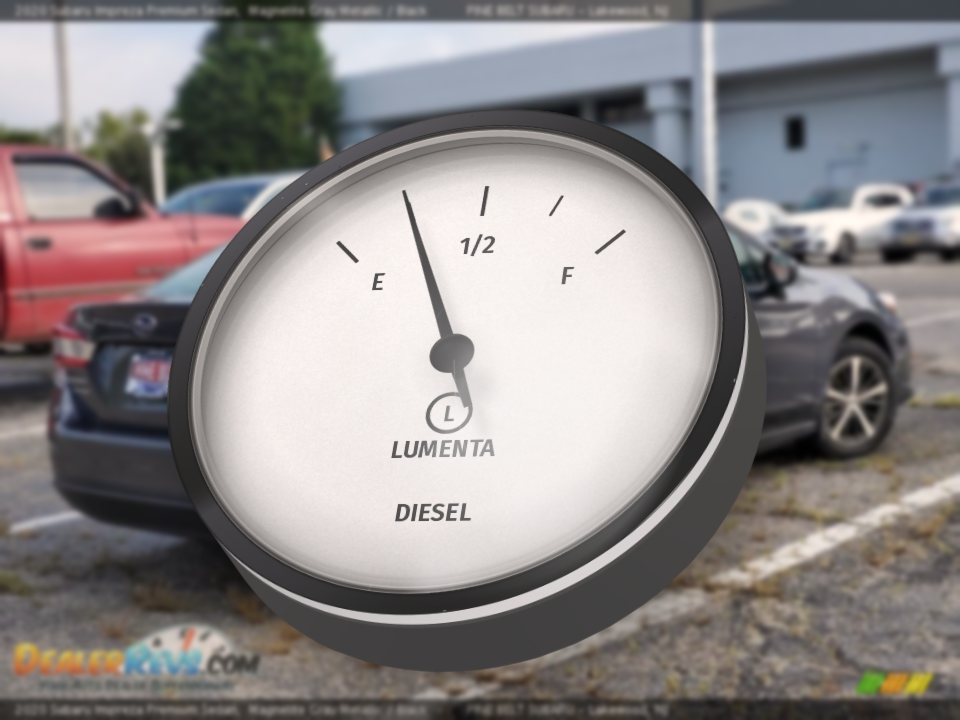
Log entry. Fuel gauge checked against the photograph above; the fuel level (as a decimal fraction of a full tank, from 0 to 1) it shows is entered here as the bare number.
0.25
